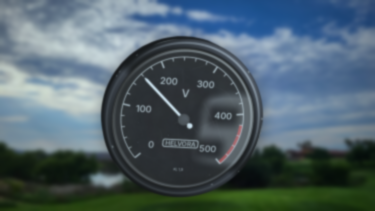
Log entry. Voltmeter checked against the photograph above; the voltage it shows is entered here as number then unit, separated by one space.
160 V
